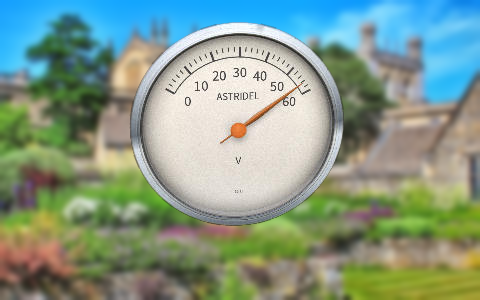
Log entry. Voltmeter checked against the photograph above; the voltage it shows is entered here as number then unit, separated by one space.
56 V
